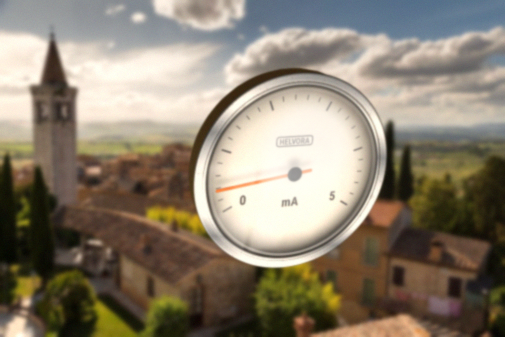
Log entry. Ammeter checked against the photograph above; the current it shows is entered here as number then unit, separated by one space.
0.4 mA
